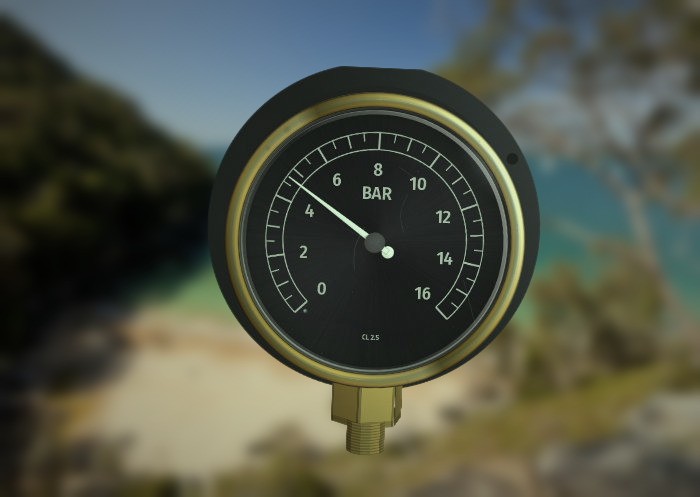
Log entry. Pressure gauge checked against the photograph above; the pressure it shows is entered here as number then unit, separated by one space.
4.75 bar
